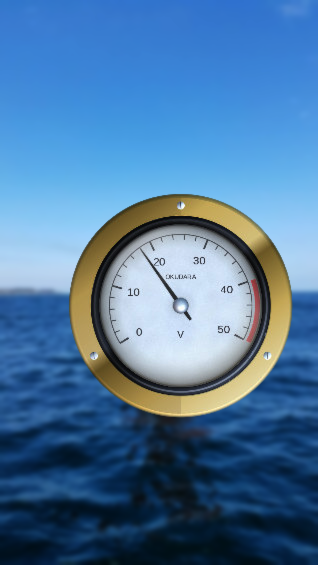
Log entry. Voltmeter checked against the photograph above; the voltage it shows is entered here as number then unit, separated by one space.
18 V
